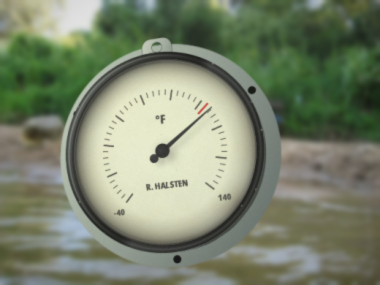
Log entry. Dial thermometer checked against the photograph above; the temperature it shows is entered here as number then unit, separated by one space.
88 °F
